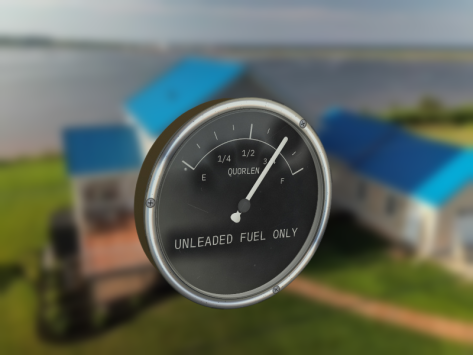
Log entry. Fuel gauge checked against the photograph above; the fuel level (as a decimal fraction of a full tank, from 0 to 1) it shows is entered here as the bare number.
0.75
